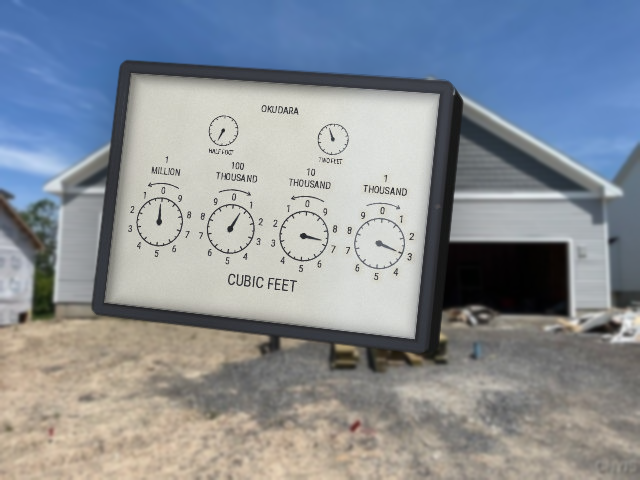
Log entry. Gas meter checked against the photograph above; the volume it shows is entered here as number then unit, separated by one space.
7300 ft³
